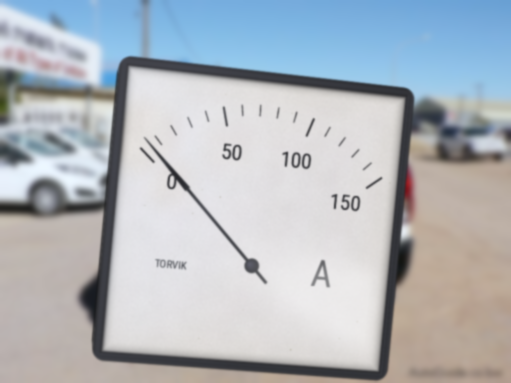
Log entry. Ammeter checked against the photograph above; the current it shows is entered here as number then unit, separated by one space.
5 A
